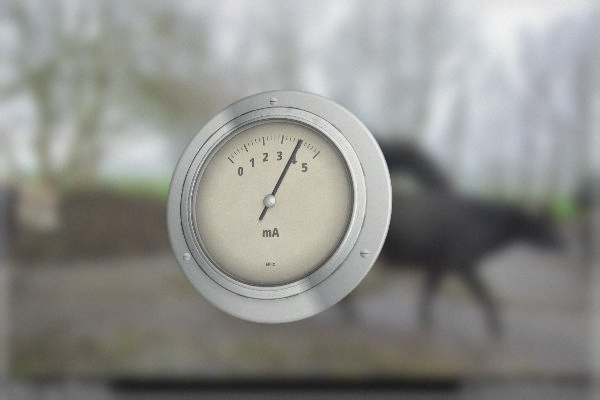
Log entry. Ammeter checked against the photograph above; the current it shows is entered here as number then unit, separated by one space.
4 mA
